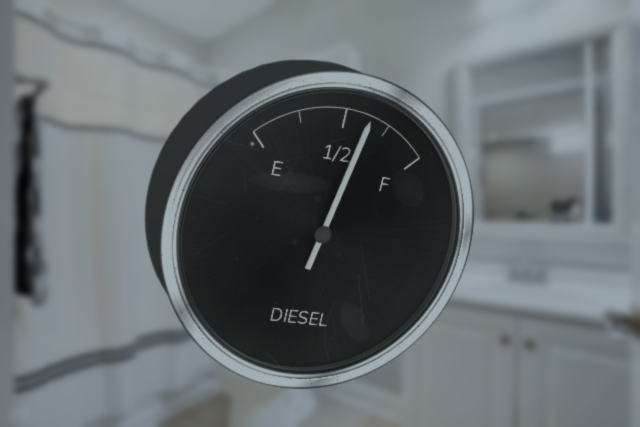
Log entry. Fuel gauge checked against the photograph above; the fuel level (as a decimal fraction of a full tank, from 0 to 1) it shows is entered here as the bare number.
0.625
